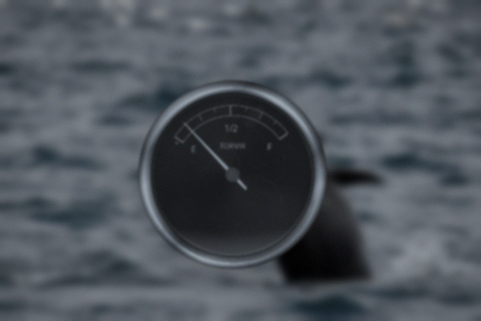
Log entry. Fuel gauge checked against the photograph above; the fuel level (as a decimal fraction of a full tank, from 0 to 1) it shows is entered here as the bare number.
0.125
